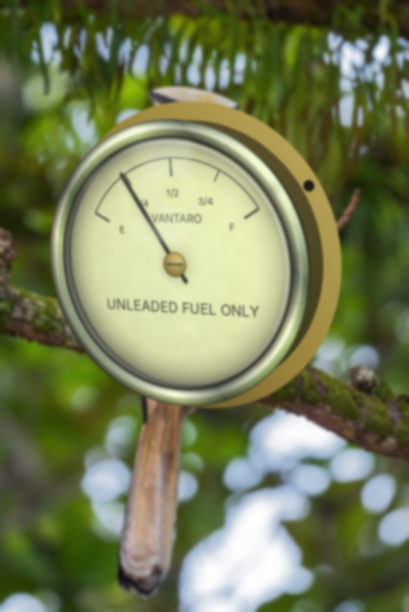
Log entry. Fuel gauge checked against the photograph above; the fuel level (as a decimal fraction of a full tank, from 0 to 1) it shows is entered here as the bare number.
0.25
